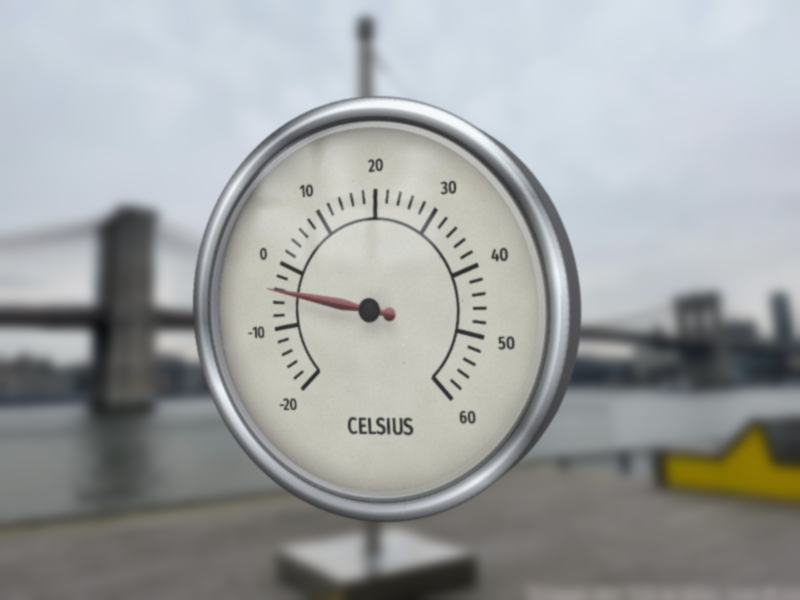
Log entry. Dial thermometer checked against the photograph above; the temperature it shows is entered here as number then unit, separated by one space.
-4 °C
